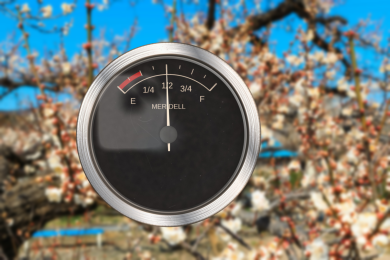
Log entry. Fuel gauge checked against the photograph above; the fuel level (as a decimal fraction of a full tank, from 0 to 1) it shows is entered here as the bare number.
0.5
